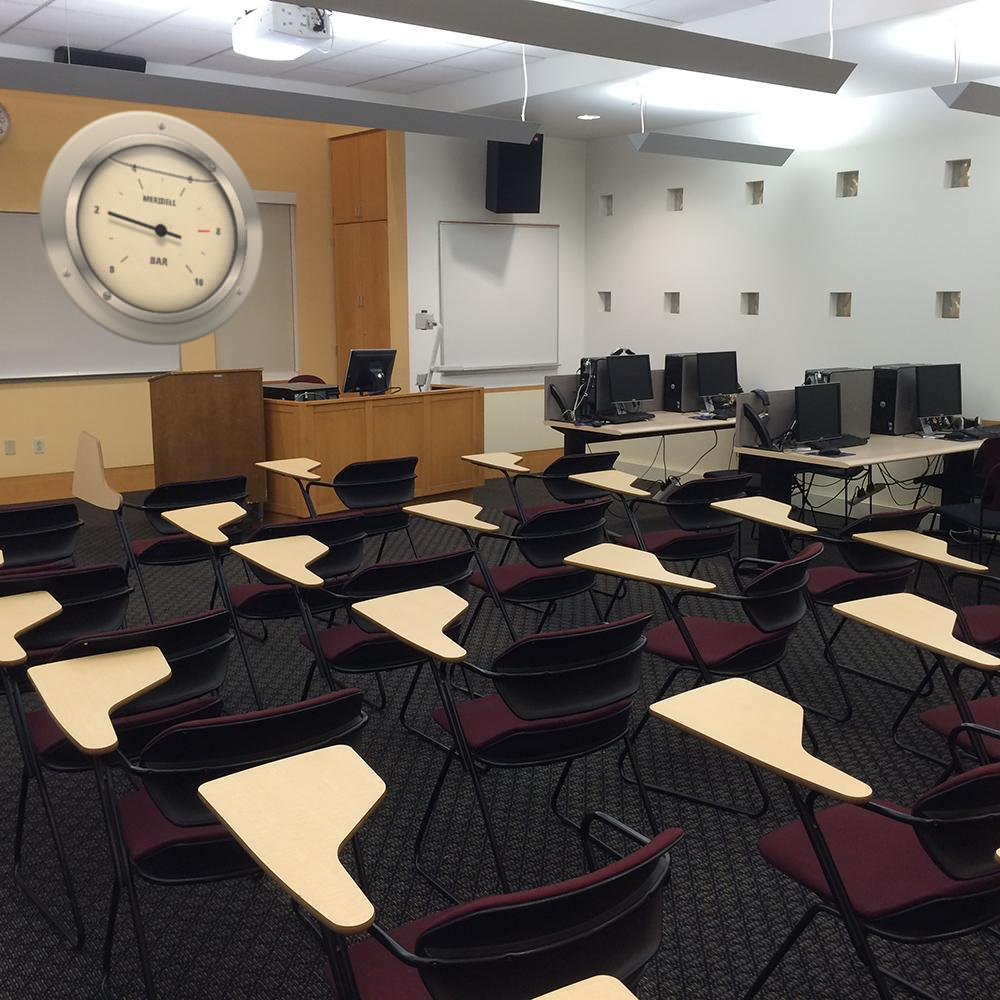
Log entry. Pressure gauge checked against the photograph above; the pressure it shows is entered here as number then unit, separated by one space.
2 bar
